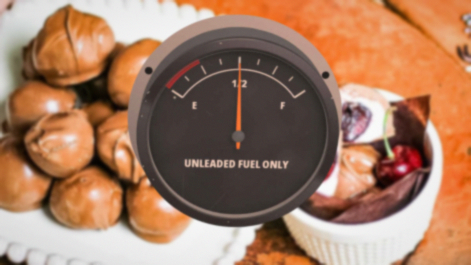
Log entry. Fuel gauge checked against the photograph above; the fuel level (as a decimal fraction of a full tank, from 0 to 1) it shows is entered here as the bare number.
0.5
